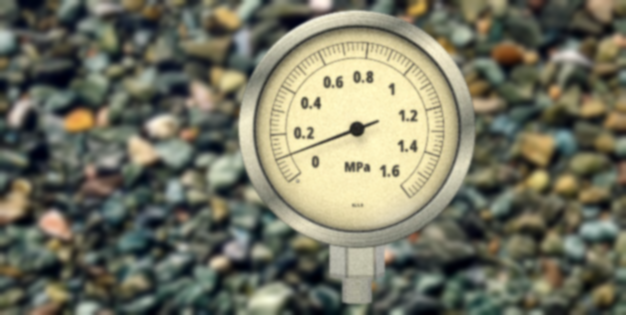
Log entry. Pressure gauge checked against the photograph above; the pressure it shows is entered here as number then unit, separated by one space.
0.1 MPa
